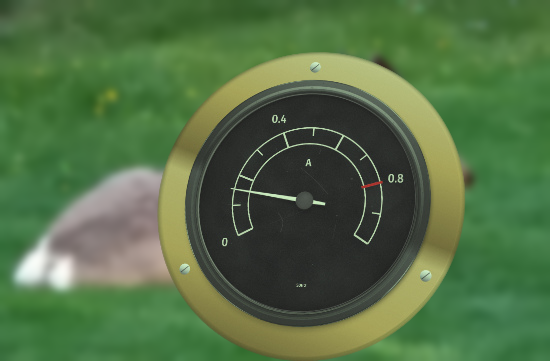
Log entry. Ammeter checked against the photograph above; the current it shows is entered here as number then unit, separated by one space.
0.15 A
